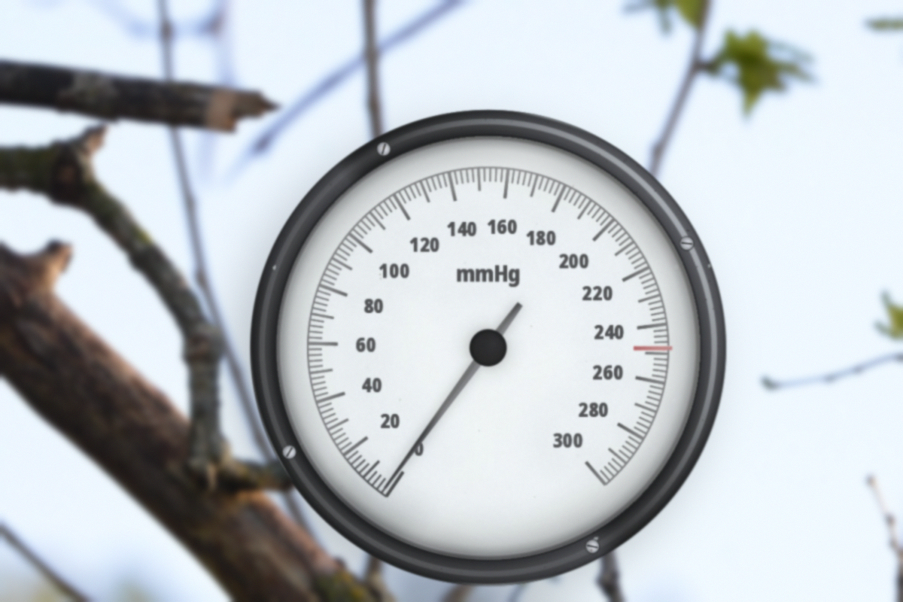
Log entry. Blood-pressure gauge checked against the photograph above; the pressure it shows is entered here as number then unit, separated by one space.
2 mmHg
